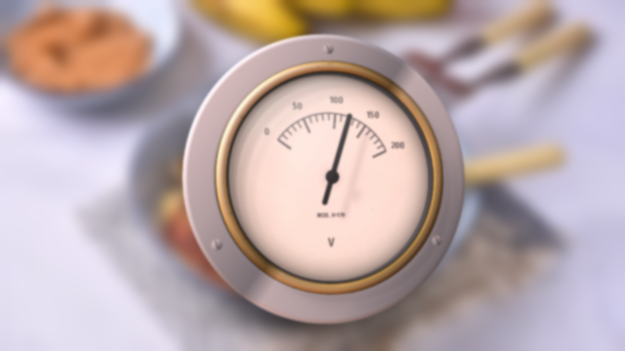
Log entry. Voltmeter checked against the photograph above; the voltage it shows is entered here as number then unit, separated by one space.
120 V
